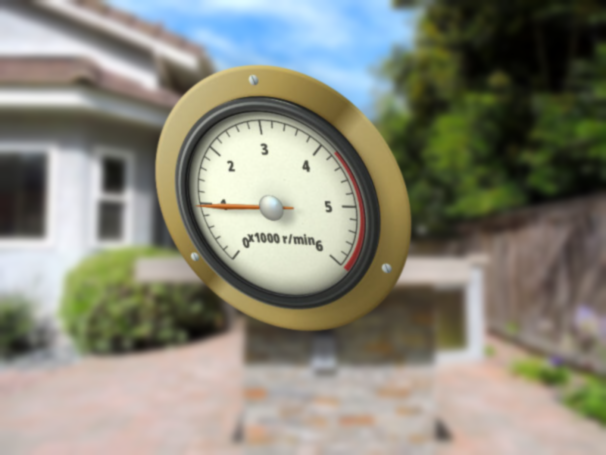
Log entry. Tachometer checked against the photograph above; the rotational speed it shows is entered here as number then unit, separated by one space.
1000 rpm
